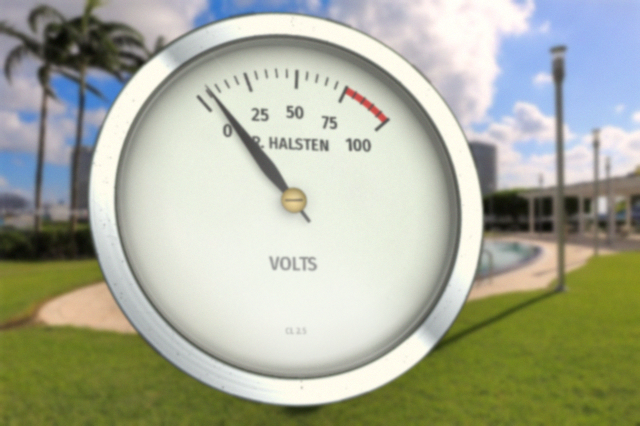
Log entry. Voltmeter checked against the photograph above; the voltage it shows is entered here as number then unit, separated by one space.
5 V
